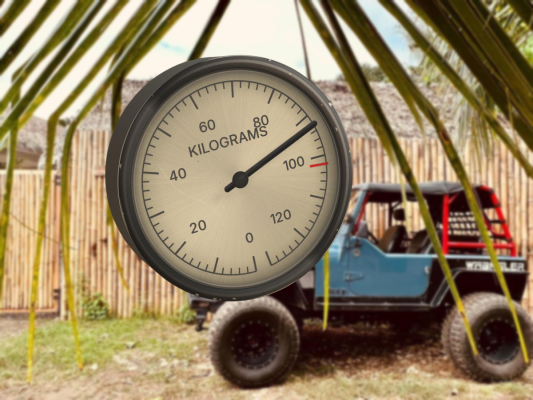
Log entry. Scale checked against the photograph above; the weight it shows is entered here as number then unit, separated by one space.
92 kg
